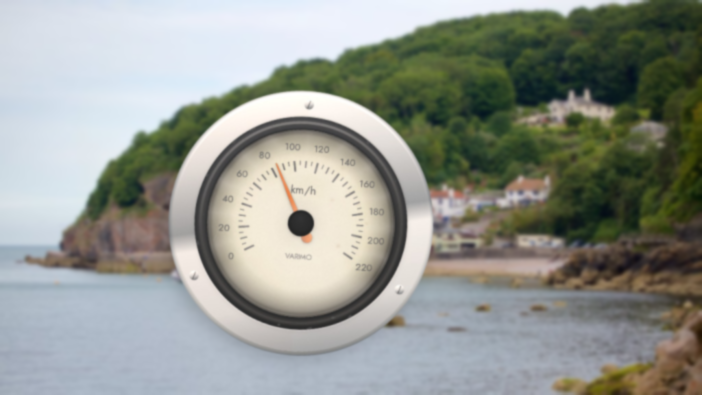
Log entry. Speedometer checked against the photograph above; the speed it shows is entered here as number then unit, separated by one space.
85 km/h
